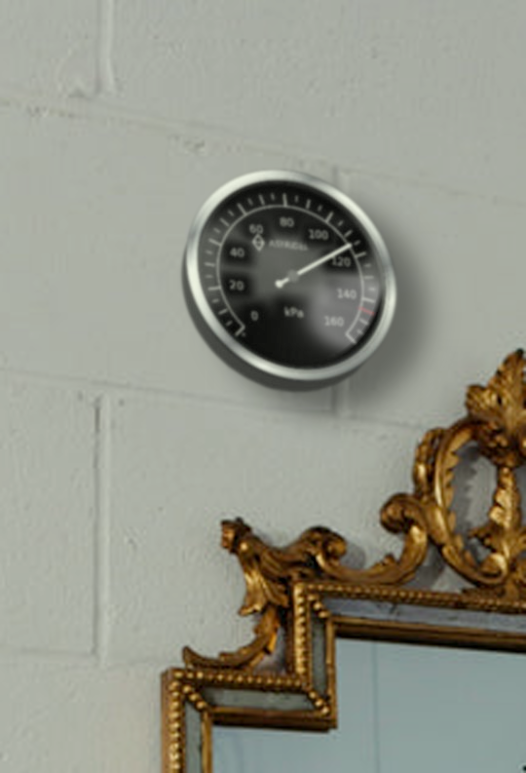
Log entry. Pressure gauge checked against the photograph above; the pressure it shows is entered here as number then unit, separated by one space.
115 kPa
